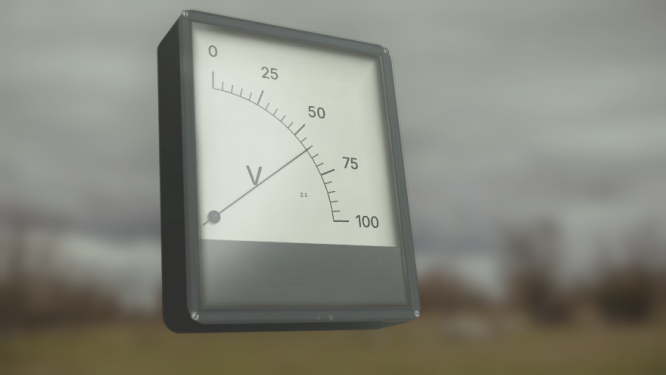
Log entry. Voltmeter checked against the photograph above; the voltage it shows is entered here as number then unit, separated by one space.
60 V
